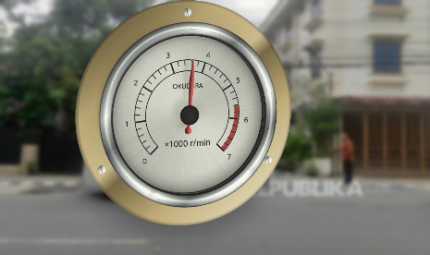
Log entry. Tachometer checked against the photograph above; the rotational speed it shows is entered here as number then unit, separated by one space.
3600 rpm
